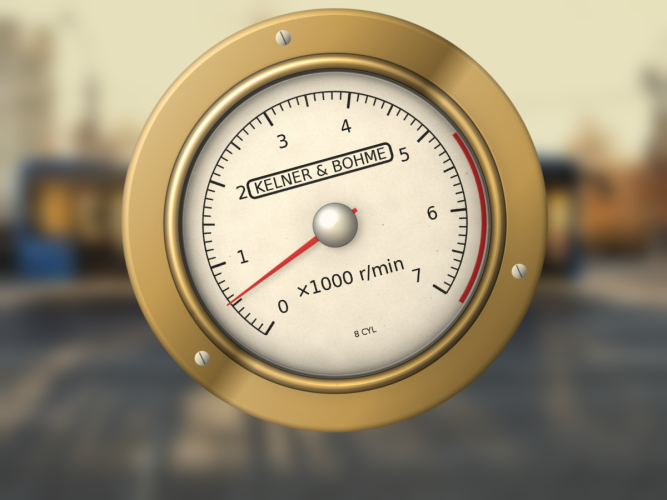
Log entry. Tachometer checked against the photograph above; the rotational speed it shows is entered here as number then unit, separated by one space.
550 rpm
